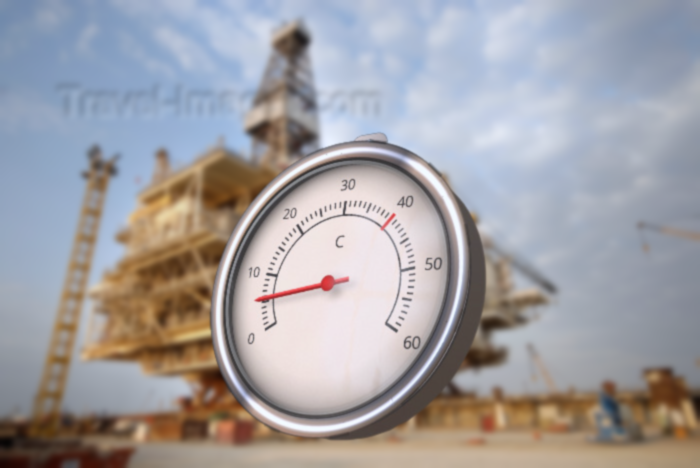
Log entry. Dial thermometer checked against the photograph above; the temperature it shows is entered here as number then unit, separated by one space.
5 °C
